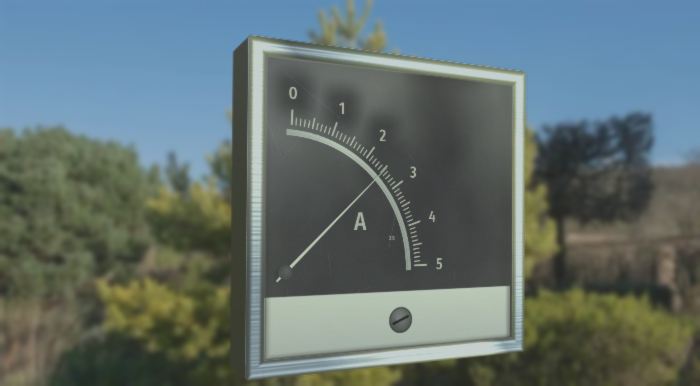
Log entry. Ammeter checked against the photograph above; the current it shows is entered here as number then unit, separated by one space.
2.5 A
